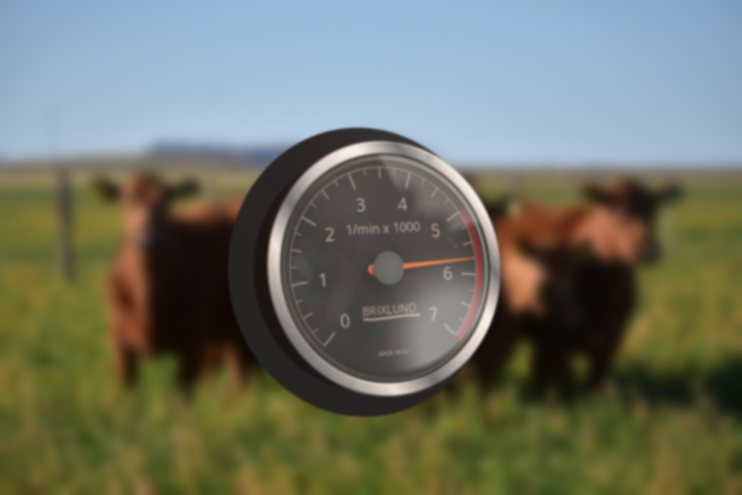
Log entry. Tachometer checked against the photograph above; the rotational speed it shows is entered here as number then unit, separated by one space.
5750 rpm
